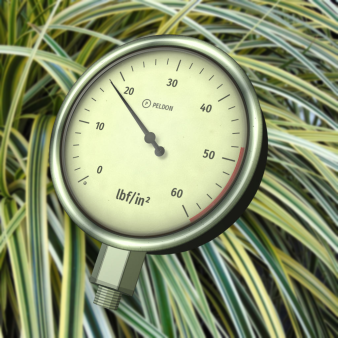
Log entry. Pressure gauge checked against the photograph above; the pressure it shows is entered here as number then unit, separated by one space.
18 psi
